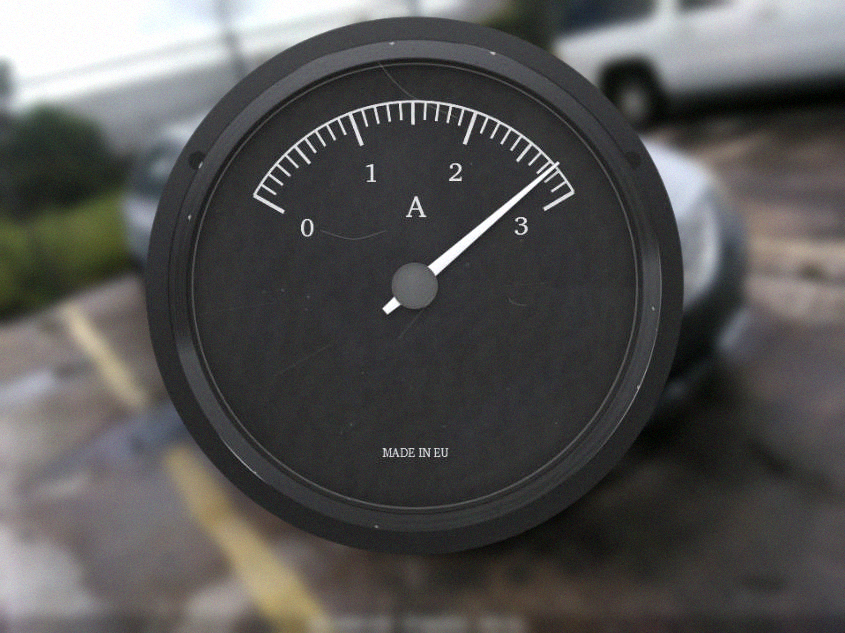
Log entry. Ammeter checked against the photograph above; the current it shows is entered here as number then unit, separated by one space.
2.75 A
